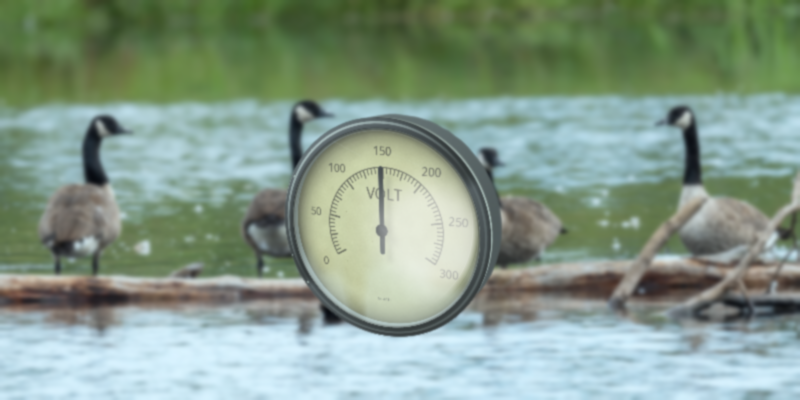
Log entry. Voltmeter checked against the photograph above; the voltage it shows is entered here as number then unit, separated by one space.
150 V
